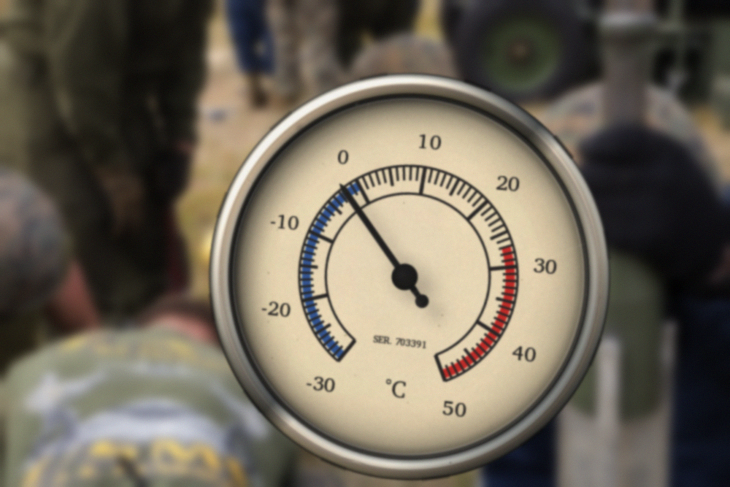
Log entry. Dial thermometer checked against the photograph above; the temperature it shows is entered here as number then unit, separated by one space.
-2 °C
